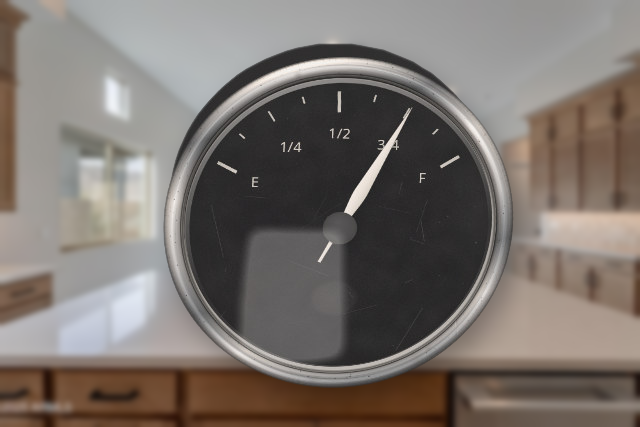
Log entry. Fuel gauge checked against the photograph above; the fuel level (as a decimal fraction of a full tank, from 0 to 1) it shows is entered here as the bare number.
0.75
